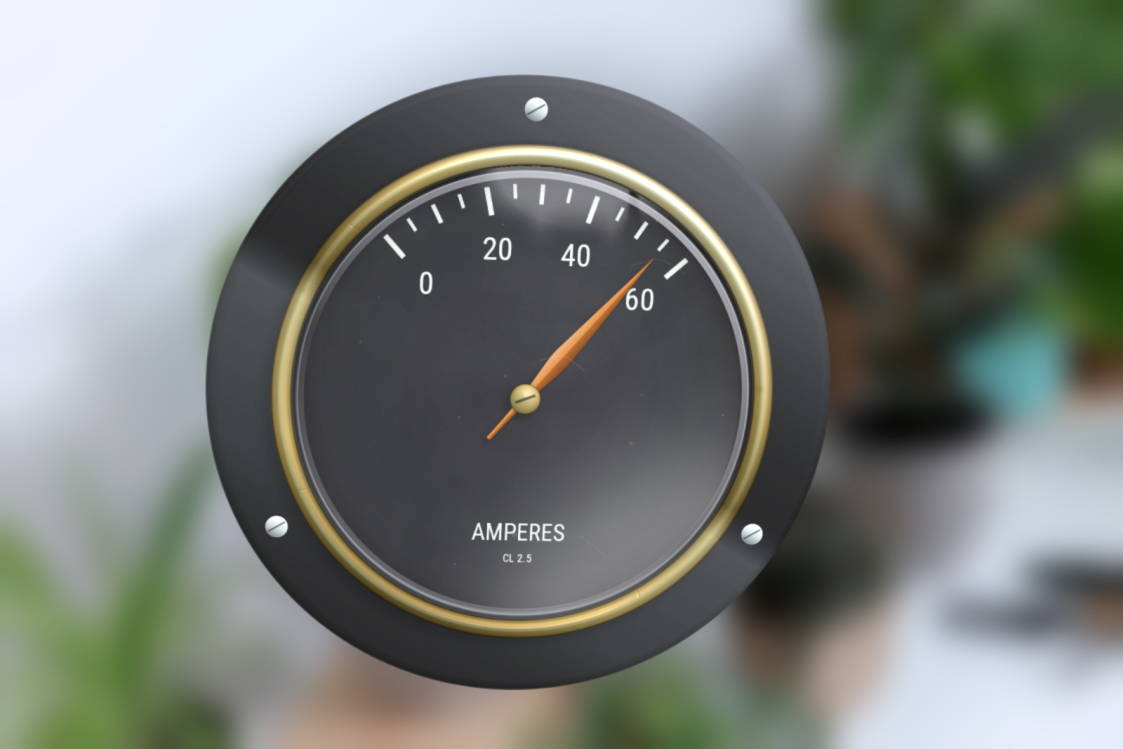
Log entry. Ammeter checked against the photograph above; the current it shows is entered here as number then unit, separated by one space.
55 A
